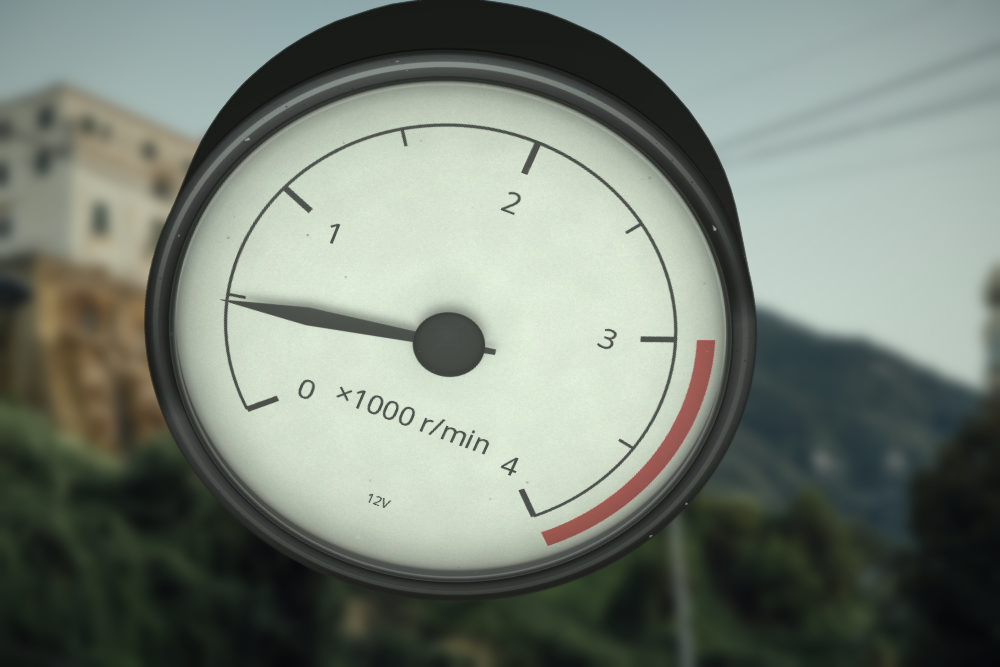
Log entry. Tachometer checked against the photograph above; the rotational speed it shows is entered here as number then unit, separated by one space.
500 rpm
